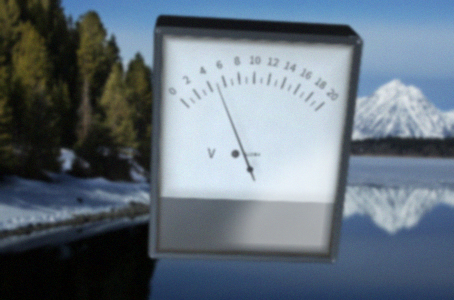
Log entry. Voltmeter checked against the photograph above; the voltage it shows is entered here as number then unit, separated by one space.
5 V
